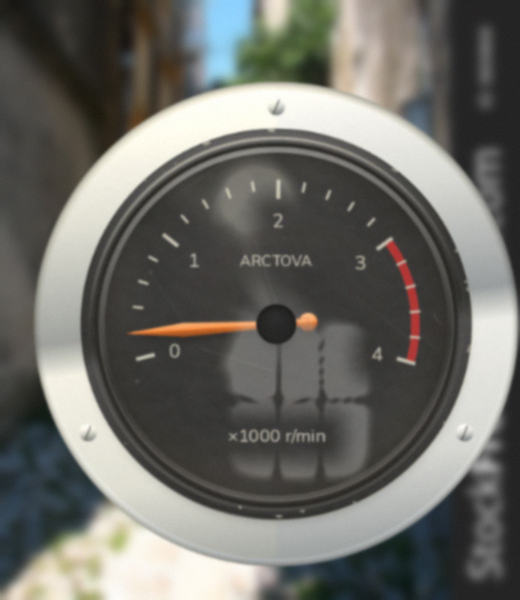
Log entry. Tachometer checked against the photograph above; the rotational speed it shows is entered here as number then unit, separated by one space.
200 rpm
